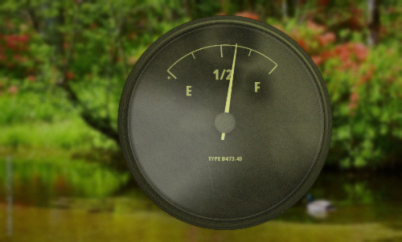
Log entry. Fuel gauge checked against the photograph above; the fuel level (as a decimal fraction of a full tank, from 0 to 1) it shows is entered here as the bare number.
0.625
